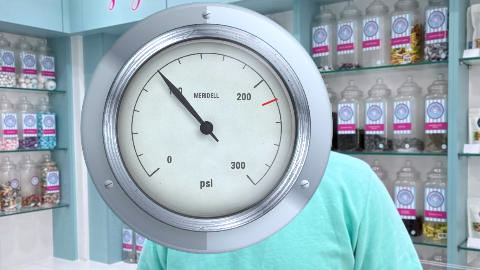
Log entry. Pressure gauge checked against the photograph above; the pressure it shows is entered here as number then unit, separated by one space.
100 psi
